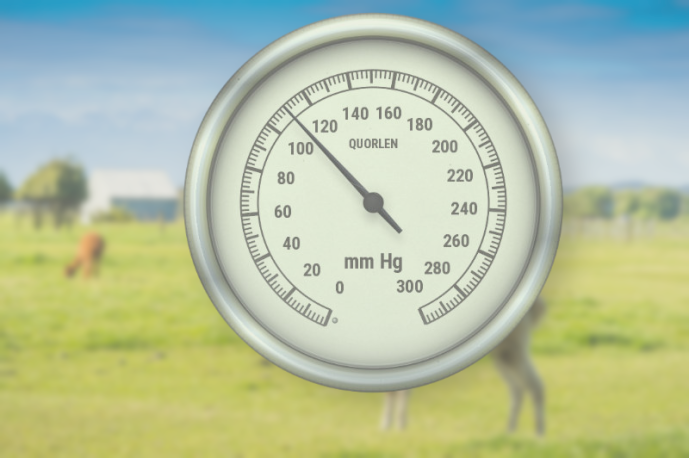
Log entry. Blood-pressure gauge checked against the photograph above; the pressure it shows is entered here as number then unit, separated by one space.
110 mmHg
